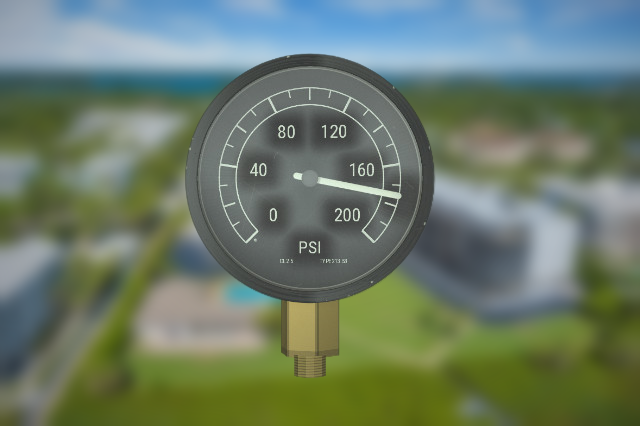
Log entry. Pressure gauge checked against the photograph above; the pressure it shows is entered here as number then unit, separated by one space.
175 psi
